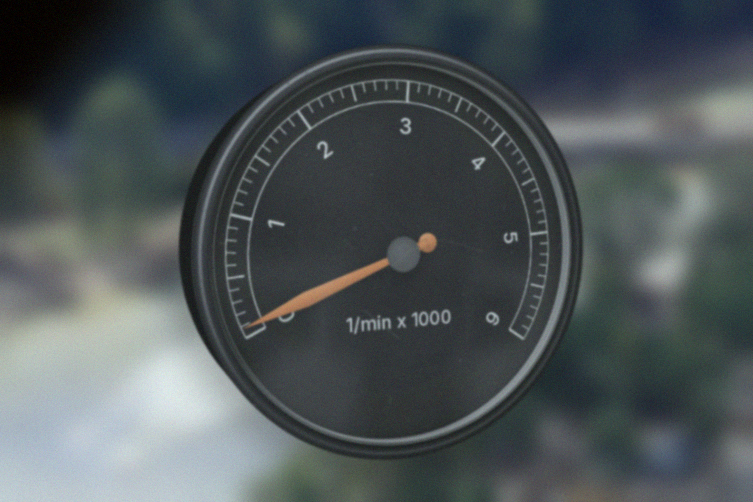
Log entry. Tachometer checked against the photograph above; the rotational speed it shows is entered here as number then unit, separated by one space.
100 rpm
